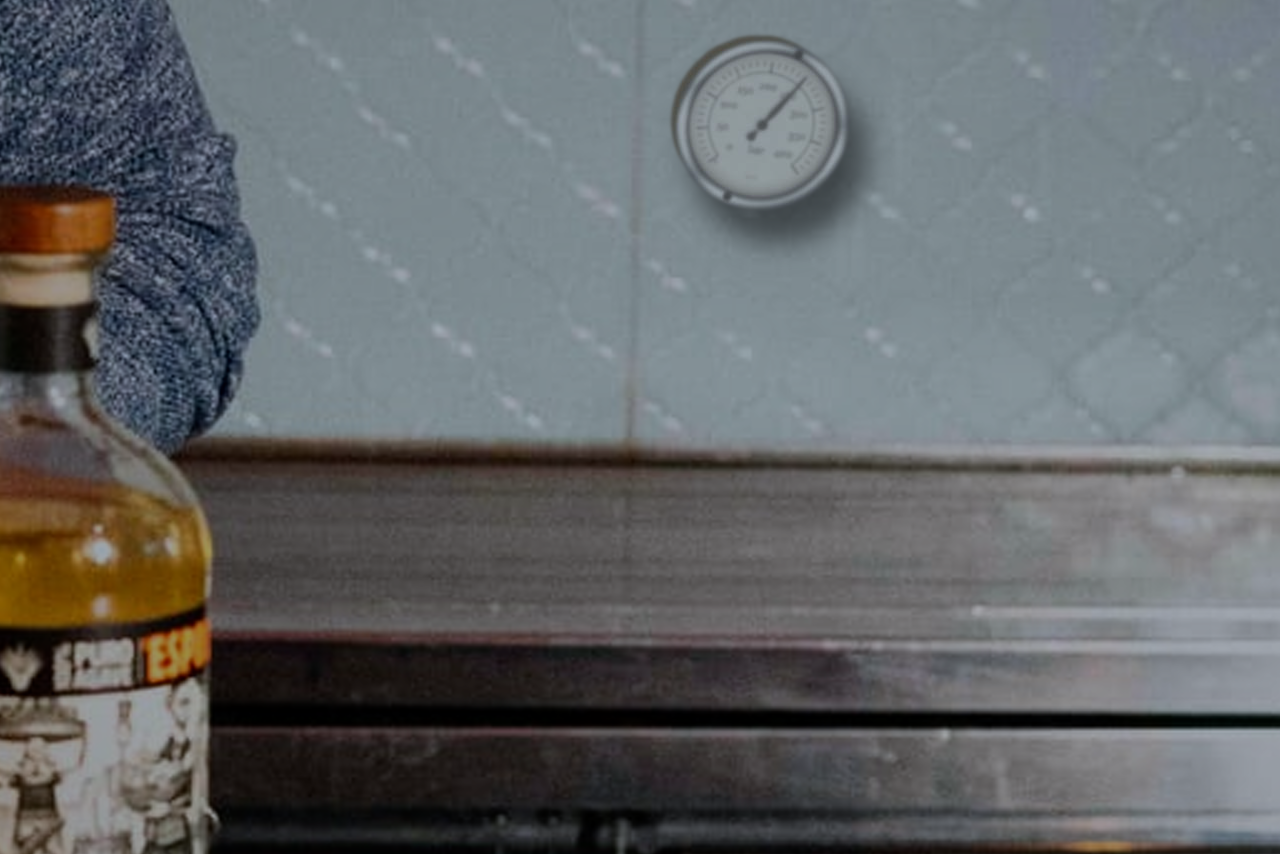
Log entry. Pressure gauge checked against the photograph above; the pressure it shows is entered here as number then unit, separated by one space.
250 bar
